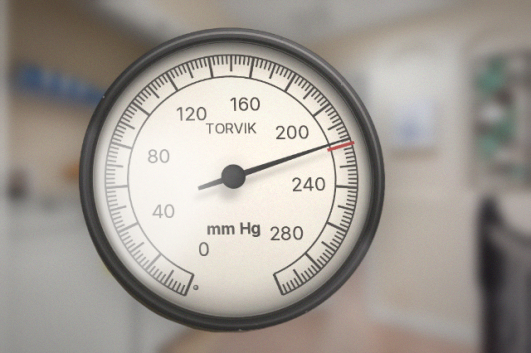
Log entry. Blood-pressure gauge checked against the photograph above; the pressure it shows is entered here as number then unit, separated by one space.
218 mmHg
